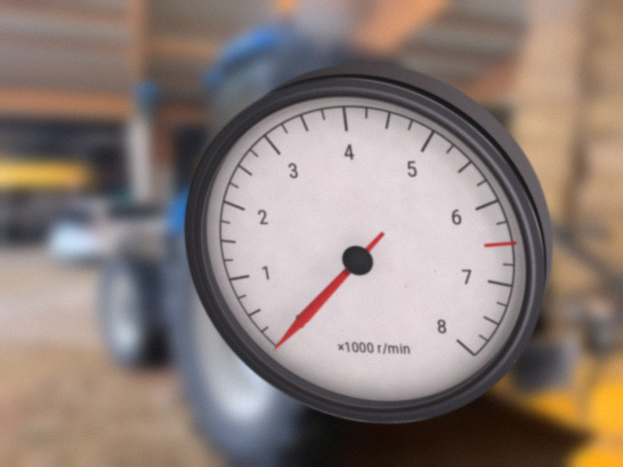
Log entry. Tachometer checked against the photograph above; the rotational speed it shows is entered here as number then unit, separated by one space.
0 rpm
